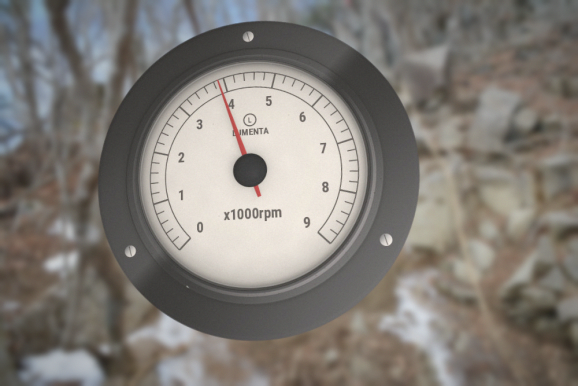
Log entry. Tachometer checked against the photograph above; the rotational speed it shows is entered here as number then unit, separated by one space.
3900 rpm
